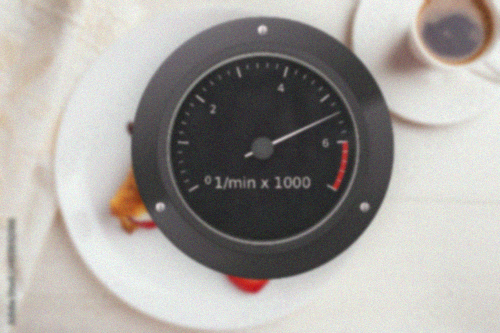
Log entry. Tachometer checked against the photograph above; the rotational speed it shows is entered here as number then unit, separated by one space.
5400 rpm
